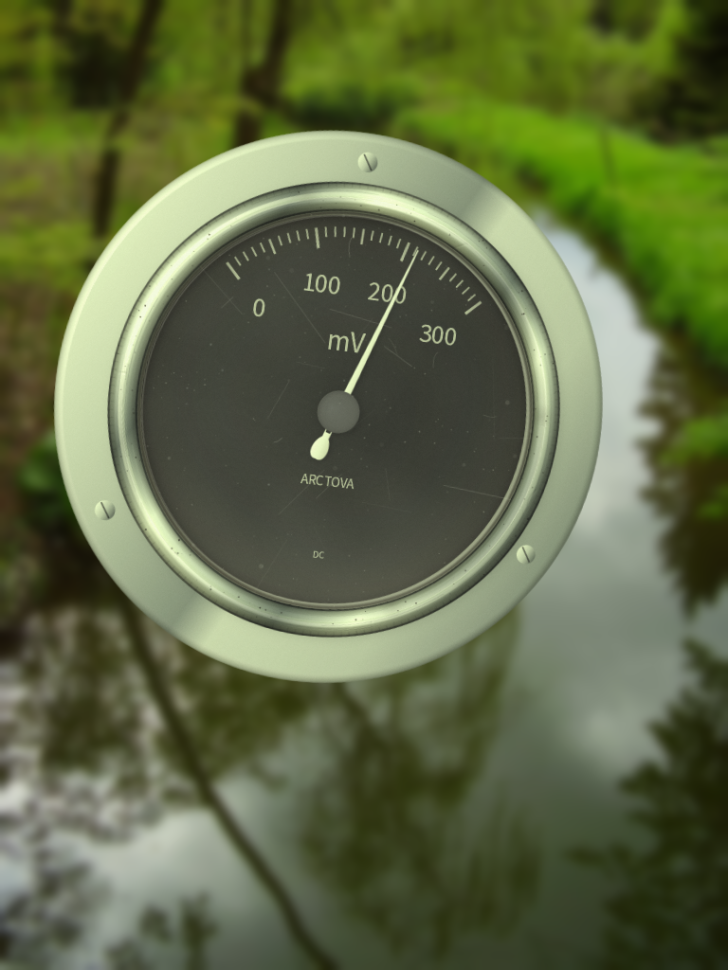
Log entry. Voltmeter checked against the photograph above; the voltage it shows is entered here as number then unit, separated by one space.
210 mV
